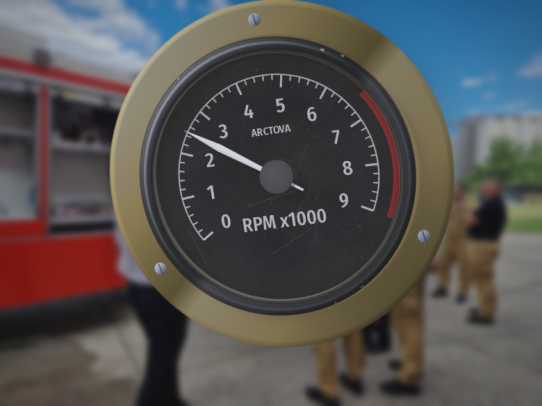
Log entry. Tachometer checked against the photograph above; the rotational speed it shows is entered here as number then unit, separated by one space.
2500 rpm
